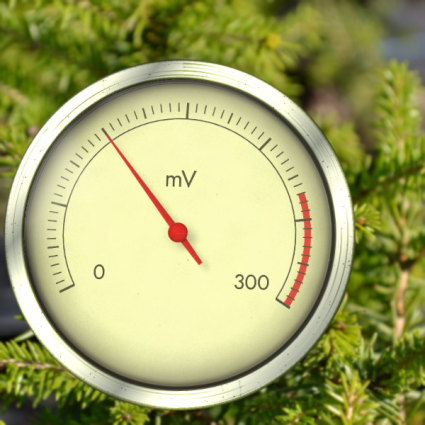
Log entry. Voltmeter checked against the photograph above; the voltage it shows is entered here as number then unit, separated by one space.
100 mV
